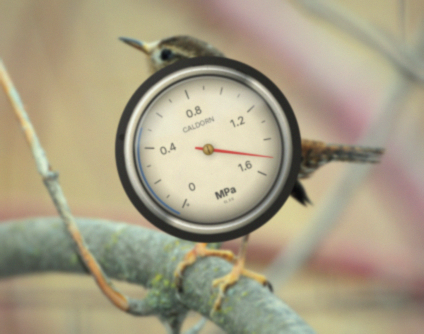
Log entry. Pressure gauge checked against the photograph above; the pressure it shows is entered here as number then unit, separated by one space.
1.5 MPa
